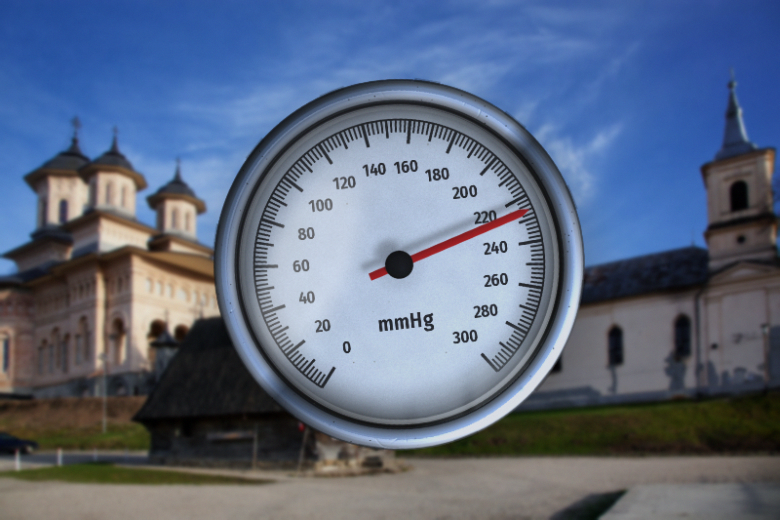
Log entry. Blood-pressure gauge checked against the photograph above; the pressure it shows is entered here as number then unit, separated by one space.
226 mmHg
